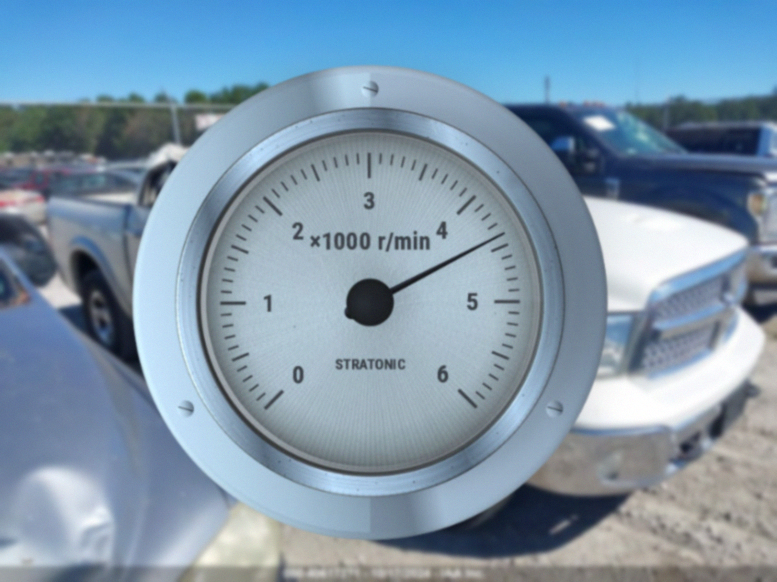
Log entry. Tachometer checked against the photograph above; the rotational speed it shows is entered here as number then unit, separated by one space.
4400 rpm
